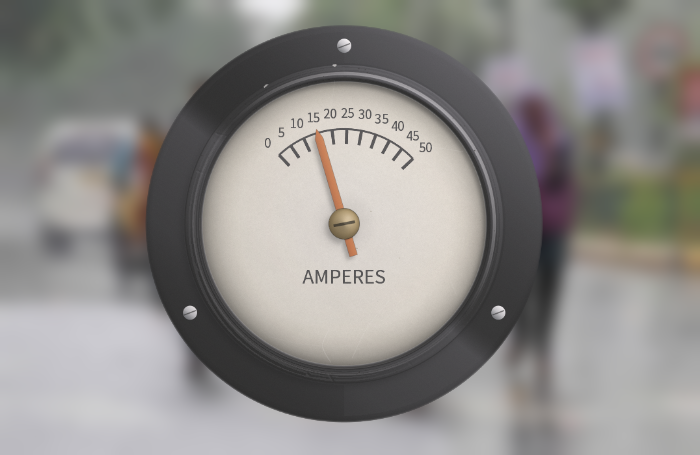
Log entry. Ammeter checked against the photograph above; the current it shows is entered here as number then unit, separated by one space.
15 A
